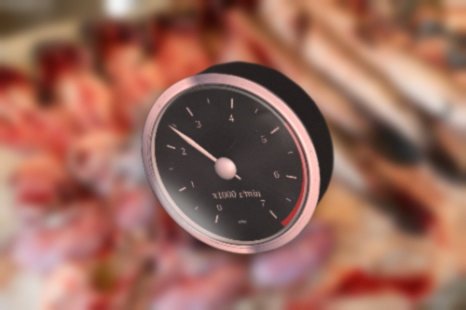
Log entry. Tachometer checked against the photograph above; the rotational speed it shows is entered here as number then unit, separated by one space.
2500 rpm
